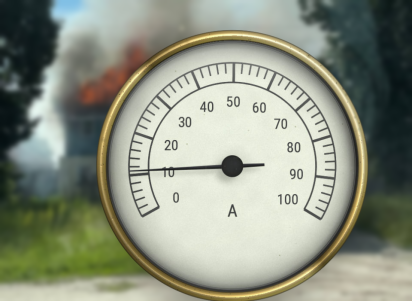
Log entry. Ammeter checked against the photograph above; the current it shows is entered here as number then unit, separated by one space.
11 A
